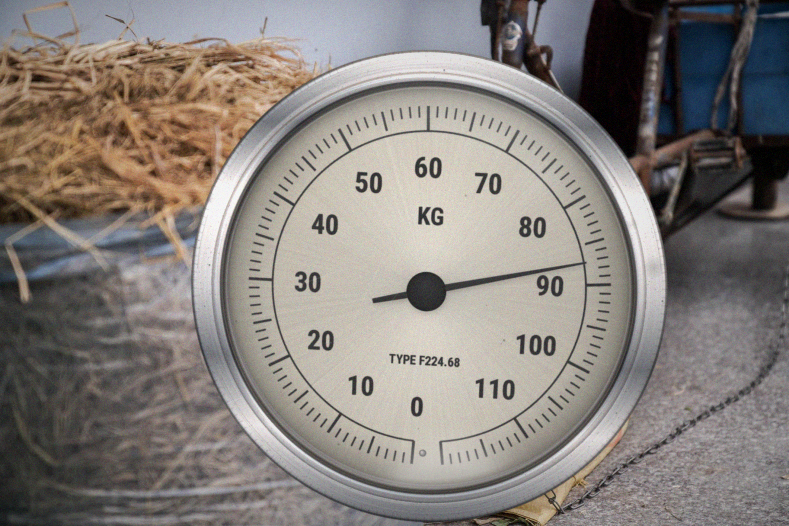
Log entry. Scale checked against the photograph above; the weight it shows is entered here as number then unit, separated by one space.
87 kg
